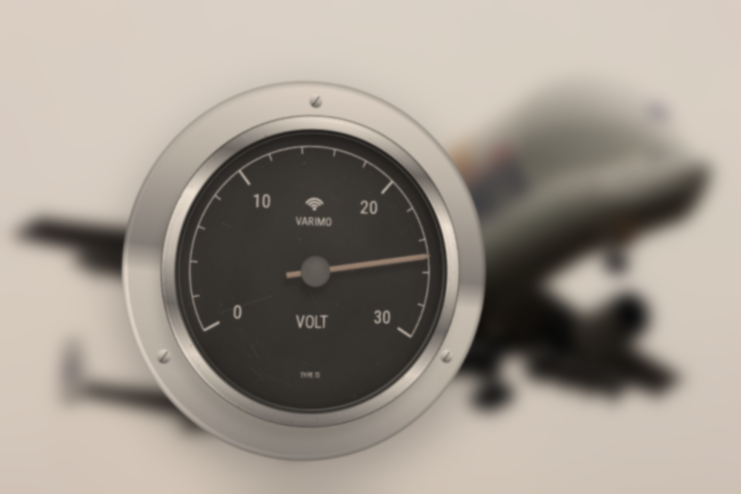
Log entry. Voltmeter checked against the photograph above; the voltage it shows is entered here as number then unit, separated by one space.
25 V
